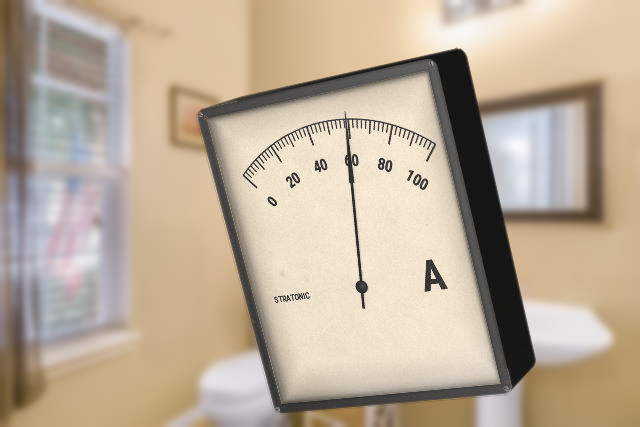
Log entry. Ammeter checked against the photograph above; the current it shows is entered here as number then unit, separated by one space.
60 A
